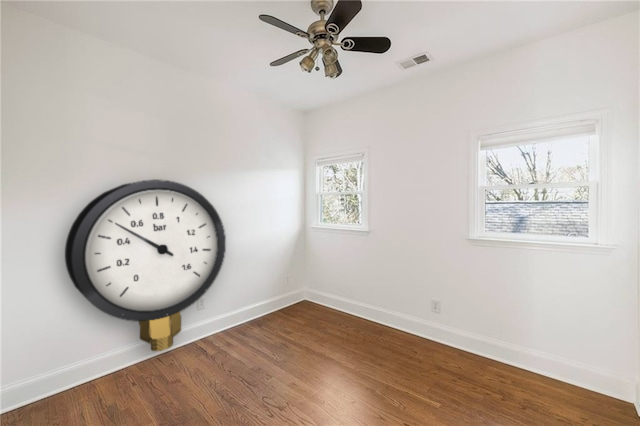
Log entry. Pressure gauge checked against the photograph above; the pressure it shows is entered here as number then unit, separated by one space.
0.5 bar
